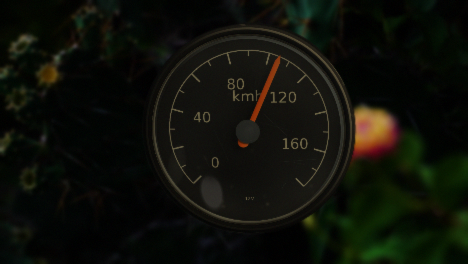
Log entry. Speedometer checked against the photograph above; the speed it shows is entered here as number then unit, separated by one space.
105 km/h
